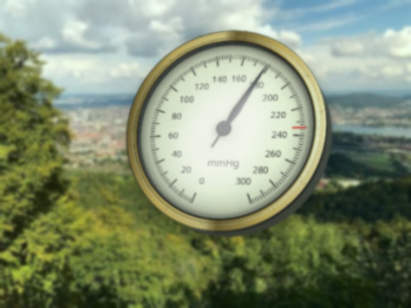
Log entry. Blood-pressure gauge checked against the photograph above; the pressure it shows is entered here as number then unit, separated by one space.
180 mmHg
